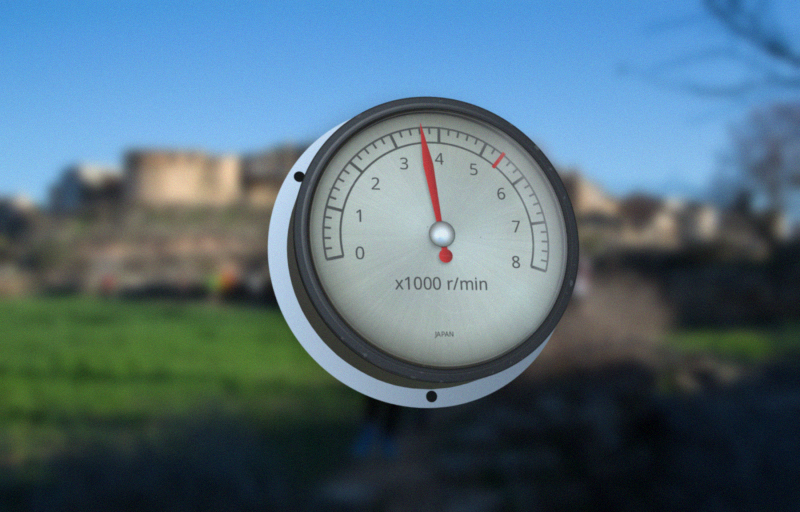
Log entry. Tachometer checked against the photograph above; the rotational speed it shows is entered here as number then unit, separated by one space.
3600 rpm
